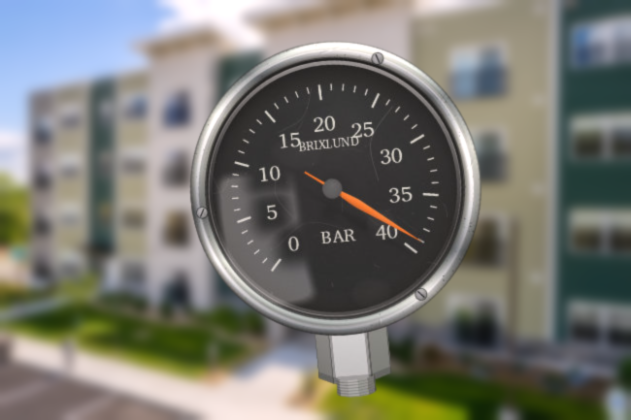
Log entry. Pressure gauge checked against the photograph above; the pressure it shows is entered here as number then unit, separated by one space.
39 bar
